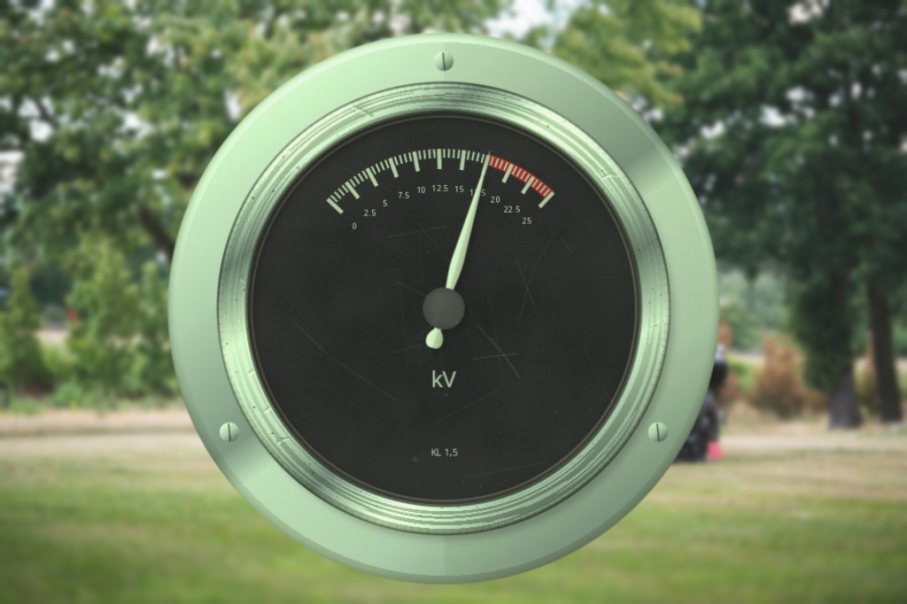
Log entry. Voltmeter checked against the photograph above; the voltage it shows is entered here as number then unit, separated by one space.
17.5 kV
